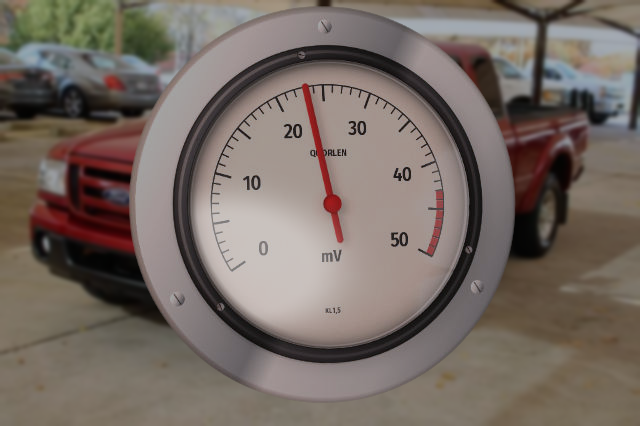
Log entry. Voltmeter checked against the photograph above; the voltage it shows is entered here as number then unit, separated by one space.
23 mV
